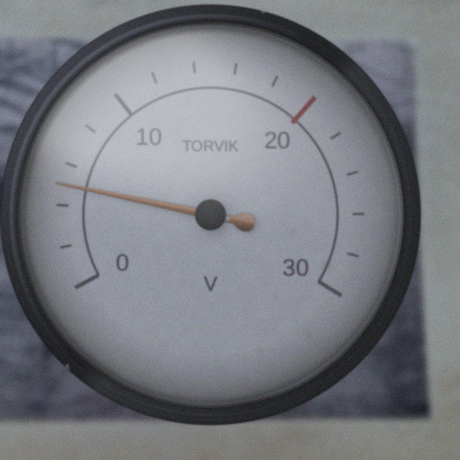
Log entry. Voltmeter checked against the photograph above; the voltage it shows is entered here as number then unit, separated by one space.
5 V
